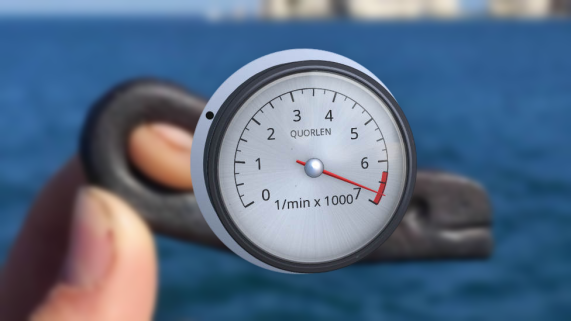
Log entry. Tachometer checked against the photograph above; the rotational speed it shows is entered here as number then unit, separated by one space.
6750 rpm
